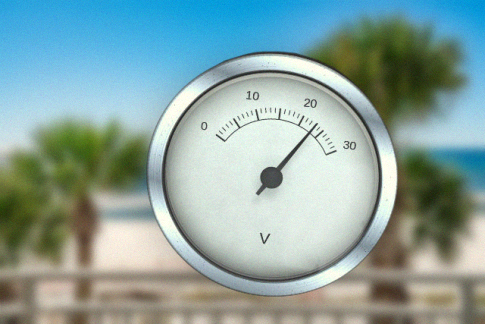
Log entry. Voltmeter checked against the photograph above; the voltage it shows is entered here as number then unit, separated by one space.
23 V
